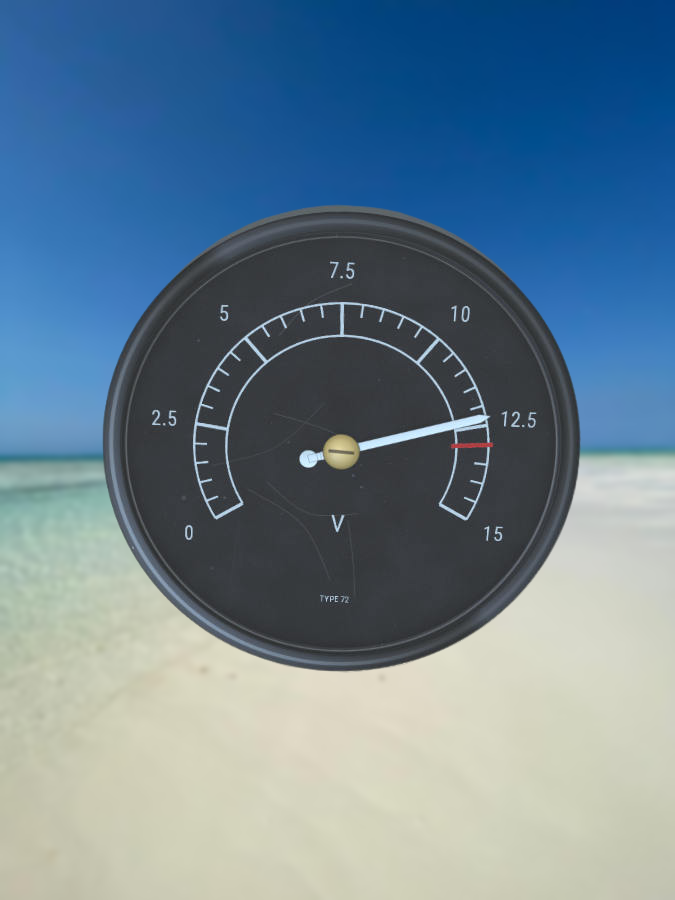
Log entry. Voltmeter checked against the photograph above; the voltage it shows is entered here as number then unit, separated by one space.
12.25 V
